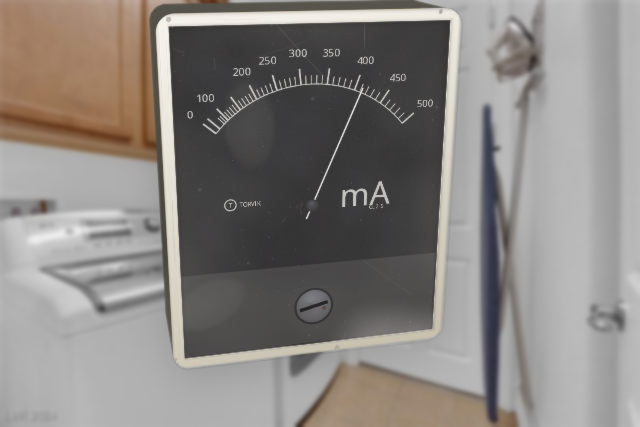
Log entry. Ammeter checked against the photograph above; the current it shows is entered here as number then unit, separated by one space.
410 mA
